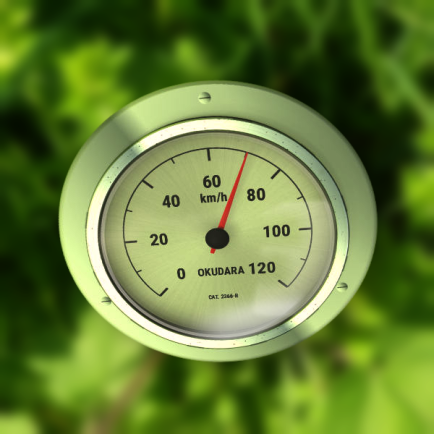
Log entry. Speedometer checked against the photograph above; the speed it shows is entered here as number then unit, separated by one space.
70 km/h
